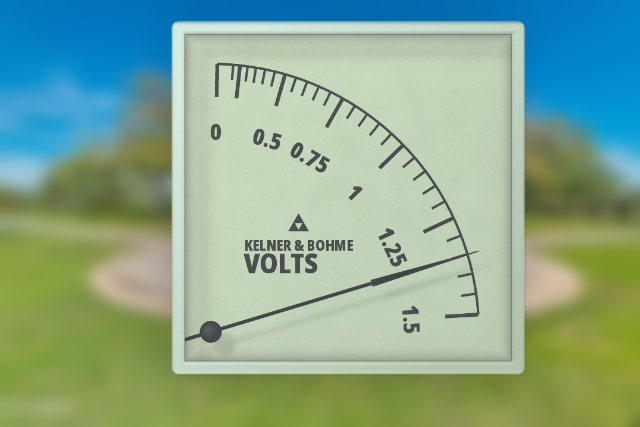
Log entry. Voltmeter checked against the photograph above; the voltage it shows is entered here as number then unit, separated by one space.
1.35 V
